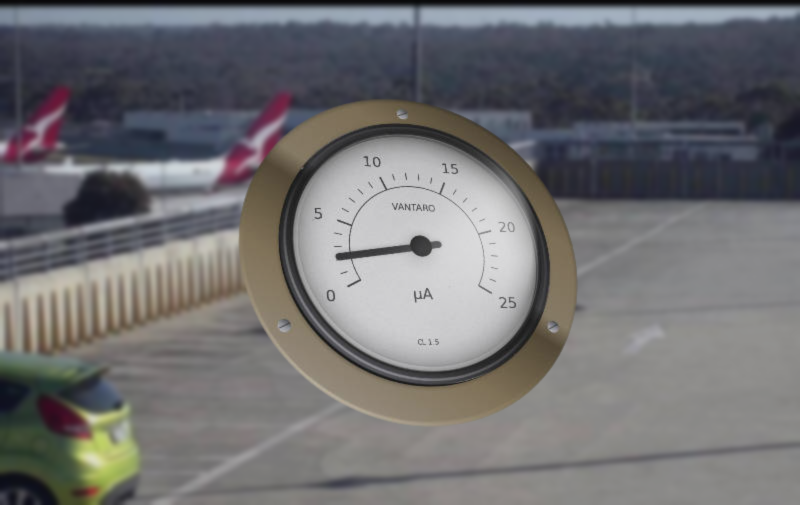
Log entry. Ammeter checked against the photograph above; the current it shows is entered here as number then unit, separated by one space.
2 µA
